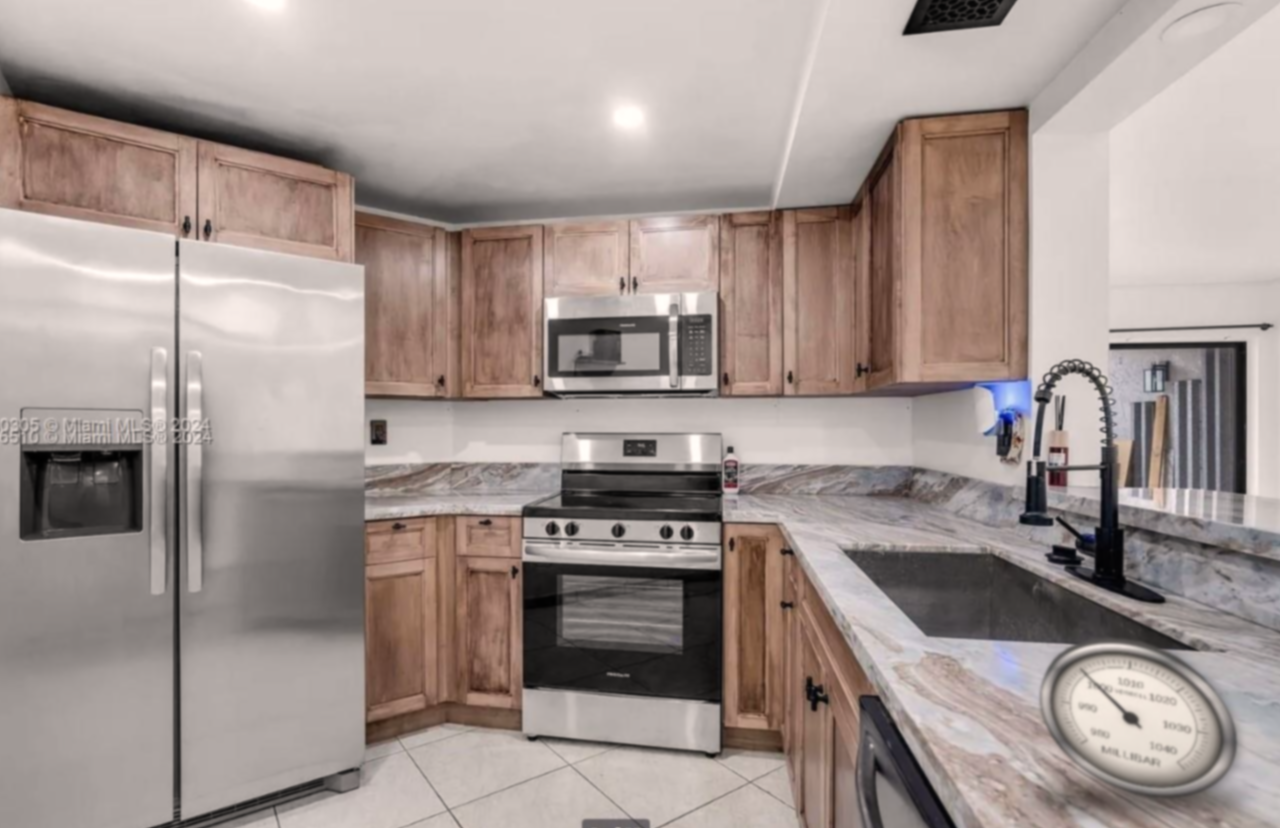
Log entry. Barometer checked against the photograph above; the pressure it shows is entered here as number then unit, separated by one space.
1000 mbar
